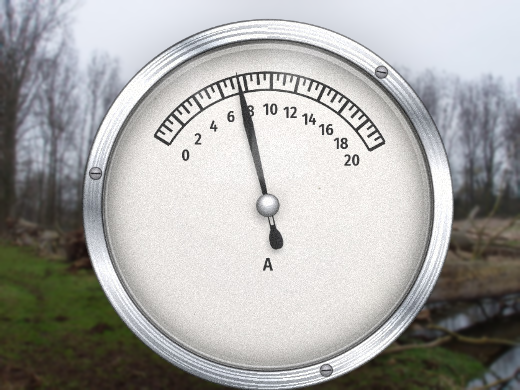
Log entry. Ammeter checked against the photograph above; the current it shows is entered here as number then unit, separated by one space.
7.5 A
